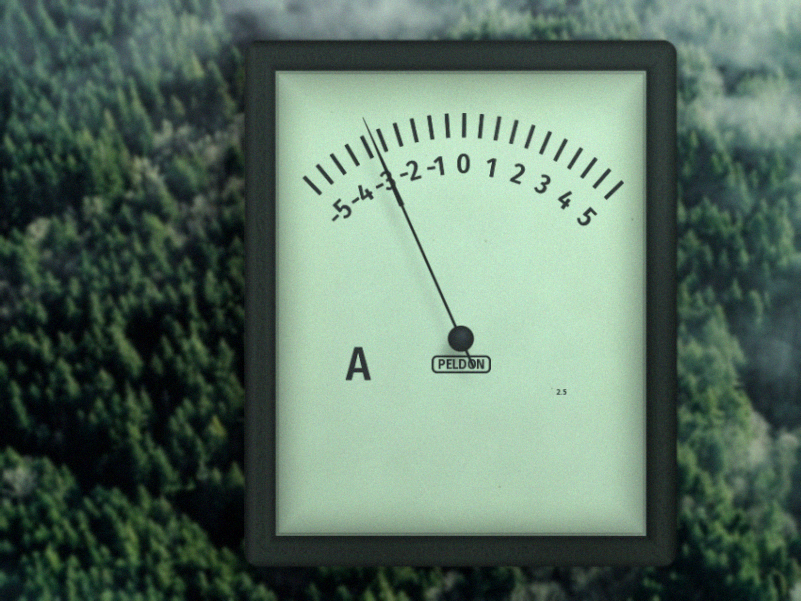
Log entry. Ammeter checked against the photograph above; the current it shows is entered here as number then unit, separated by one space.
-2.75 A
